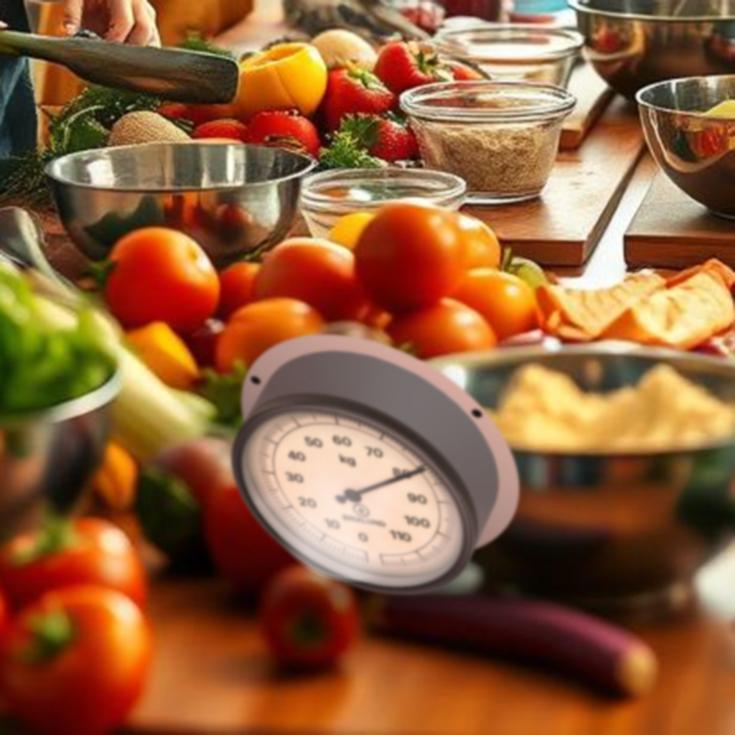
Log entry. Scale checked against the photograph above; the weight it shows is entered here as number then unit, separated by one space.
80 kg
